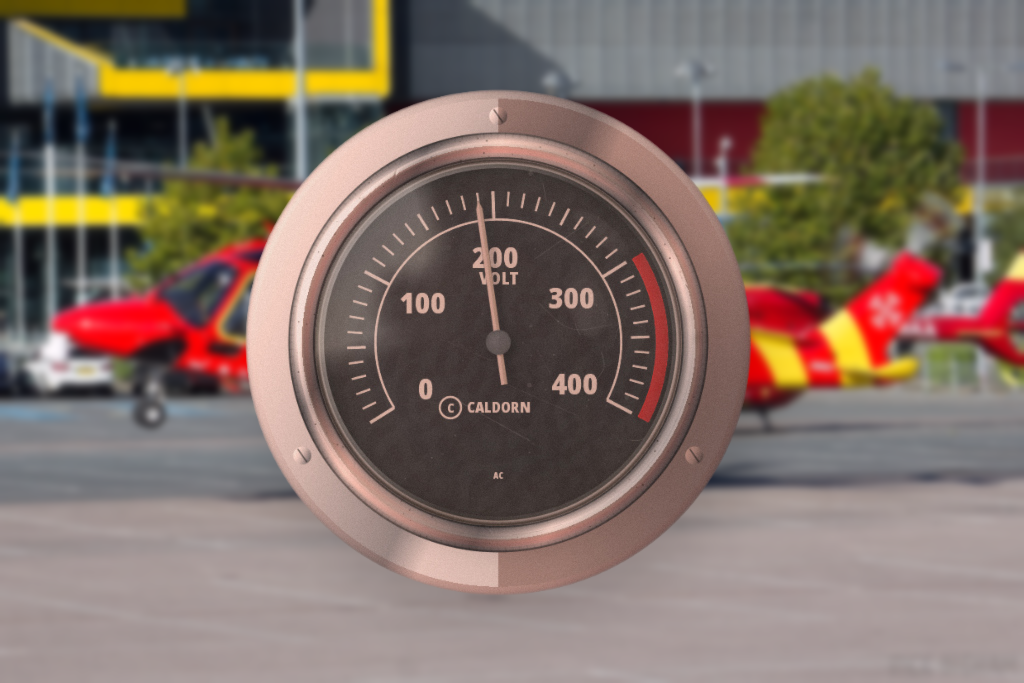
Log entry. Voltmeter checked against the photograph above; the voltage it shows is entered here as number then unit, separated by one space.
190 V
